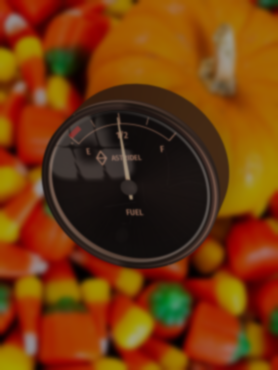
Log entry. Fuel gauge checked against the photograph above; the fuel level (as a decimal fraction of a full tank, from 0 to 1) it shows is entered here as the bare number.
0.5
